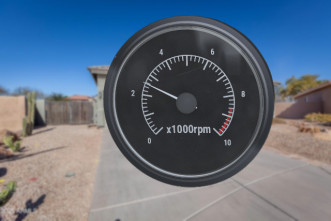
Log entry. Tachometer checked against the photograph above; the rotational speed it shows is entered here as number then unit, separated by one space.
2600 rpm
